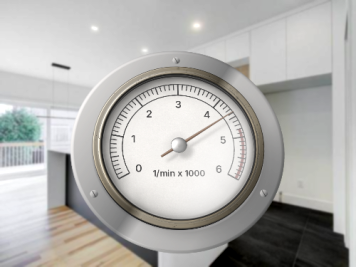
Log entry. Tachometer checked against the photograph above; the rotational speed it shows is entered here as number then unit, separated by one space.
4400 rpm
